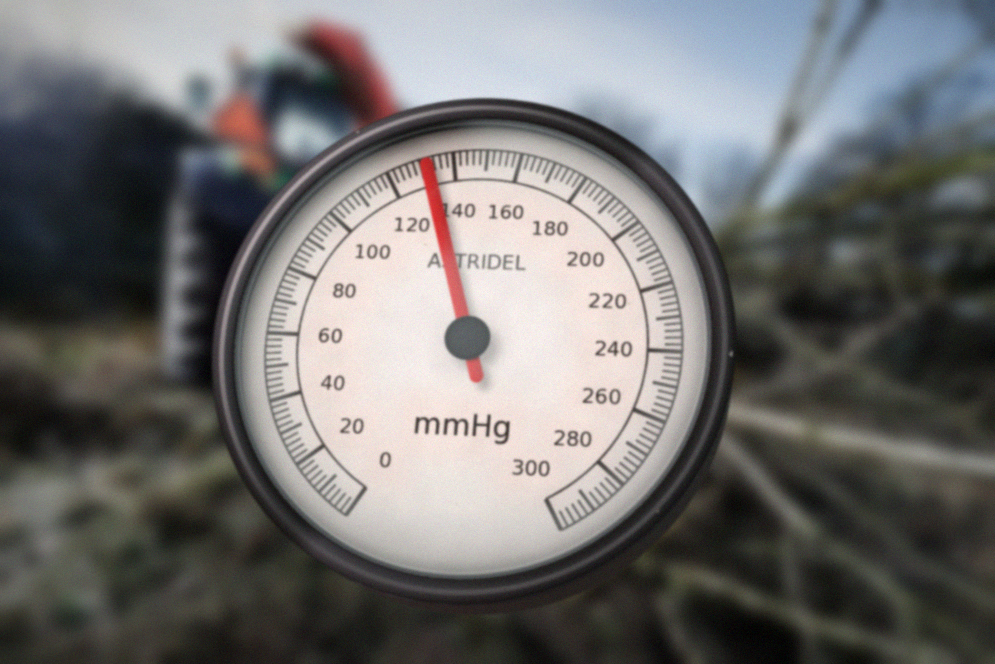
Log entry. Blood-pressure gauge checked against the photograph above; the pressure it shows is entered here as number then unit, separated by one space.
132 mmHg
